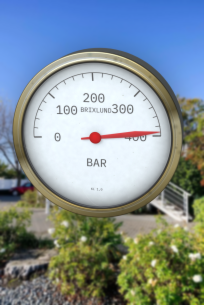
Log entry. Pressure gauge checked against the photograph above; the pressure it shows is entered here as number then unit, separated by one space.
390 bar
